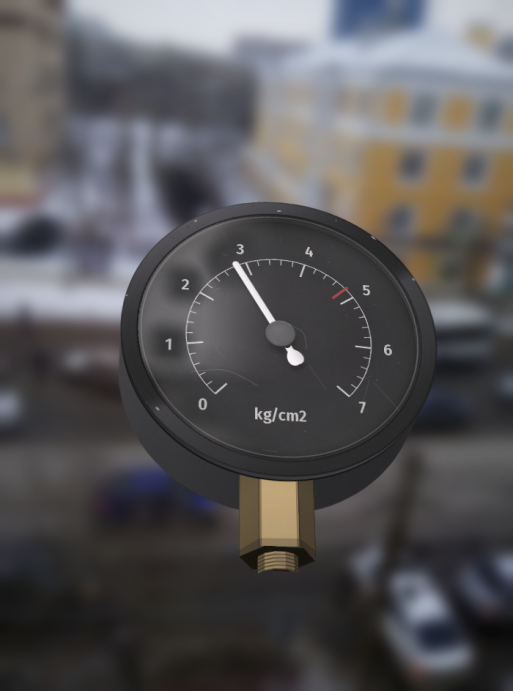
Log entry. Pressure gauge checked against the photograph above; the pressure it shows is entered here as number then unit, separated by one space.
2.8 kg/cm²
